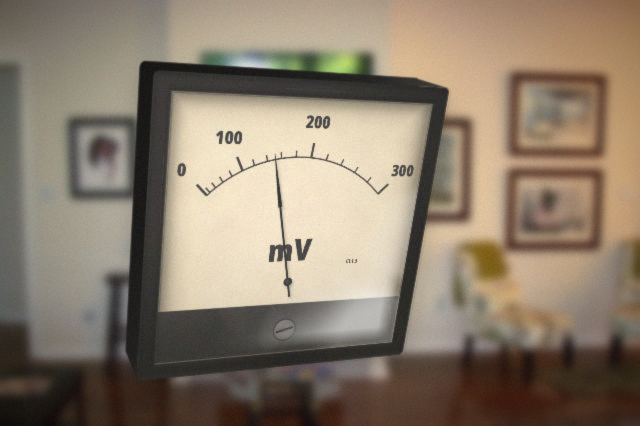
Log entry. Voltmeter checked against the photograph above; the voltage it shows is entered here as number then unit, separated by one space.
150 mV
